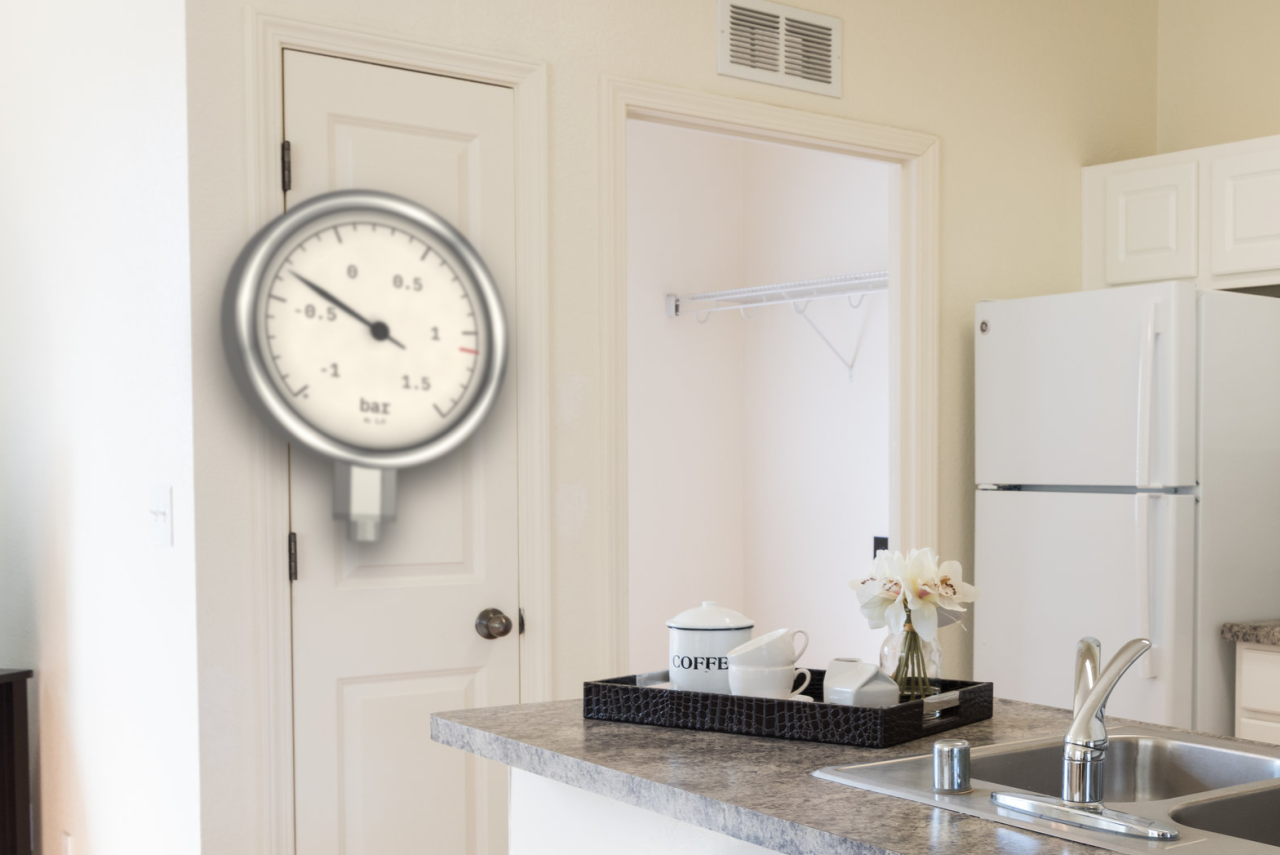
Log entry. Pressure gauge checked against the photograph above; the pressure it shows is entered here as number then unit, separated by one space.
-0.35 bar
